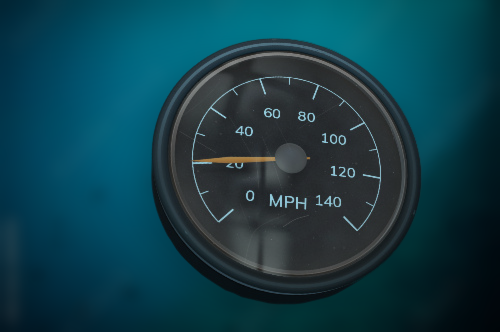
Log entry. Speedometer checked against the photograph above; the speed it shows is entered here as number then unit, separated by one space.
20 mph
